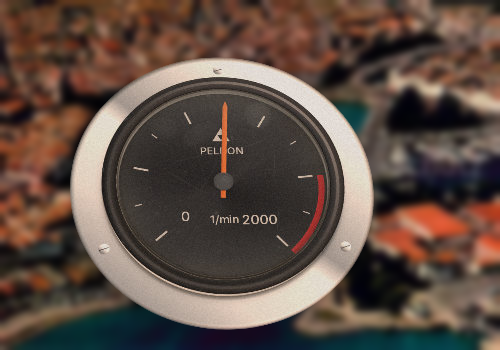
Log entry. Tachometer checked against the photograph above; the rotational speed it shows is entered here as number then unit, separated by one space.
1000 rpm
